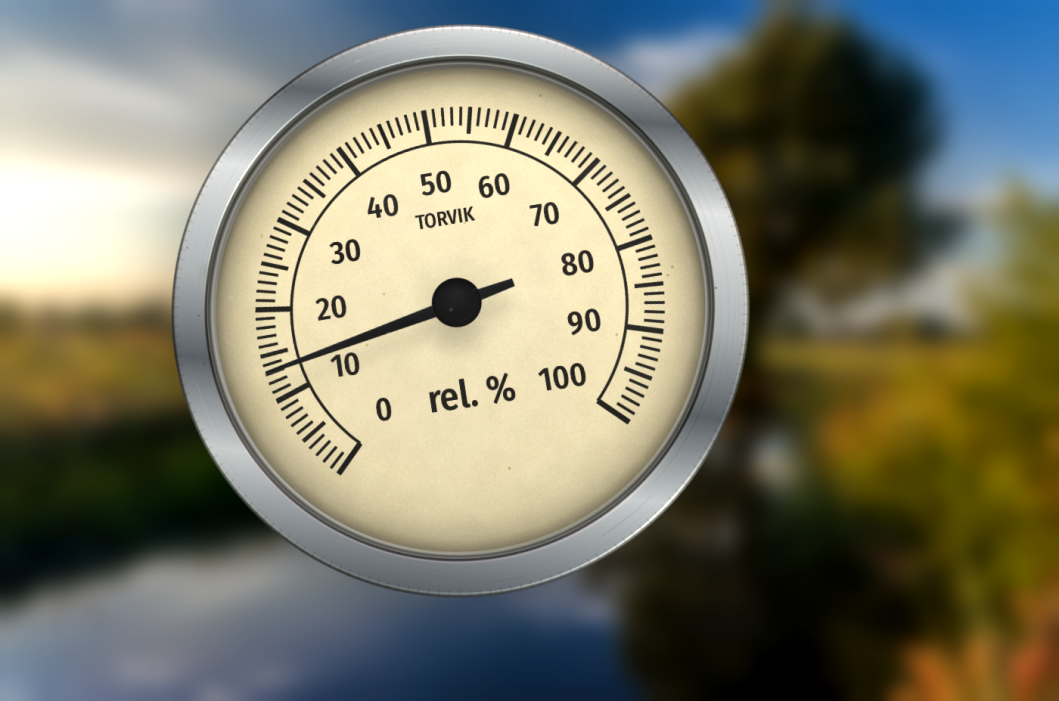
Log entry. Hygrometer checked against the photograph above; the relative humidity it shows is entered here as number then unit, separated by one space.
13 %
